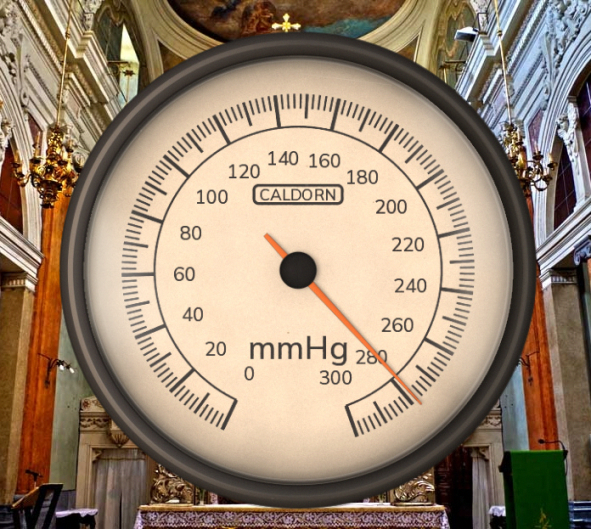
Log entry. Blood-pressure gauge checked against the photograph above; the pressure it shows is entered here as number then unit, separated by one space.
278 mmHg
